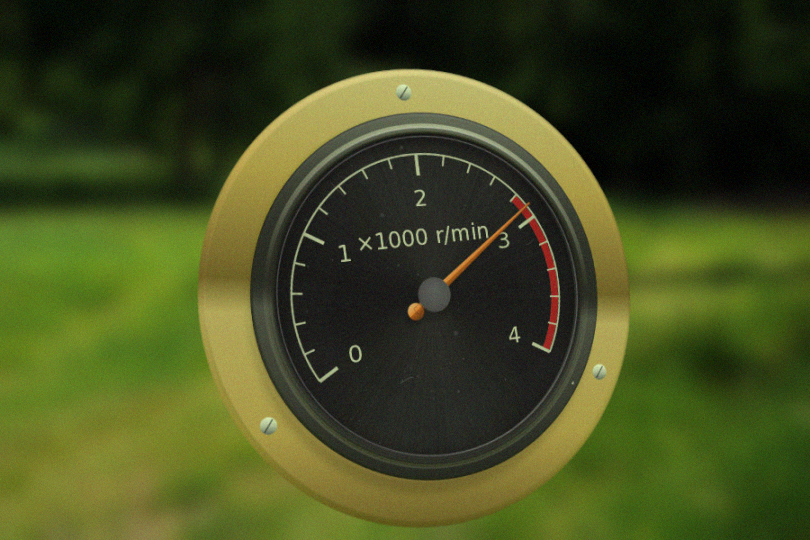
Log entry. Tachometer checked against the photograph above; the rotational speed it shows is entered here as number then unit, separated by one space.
2900 rpm
